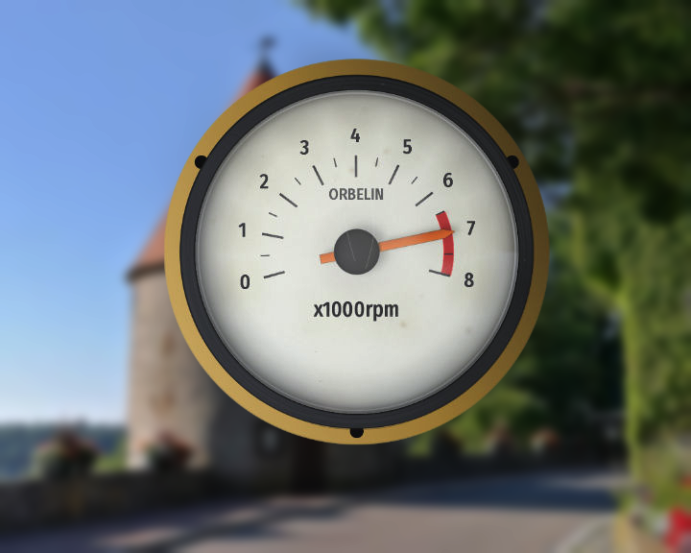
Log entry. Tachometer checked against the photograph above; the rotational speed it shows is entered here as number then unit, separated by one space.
7000 rpm
